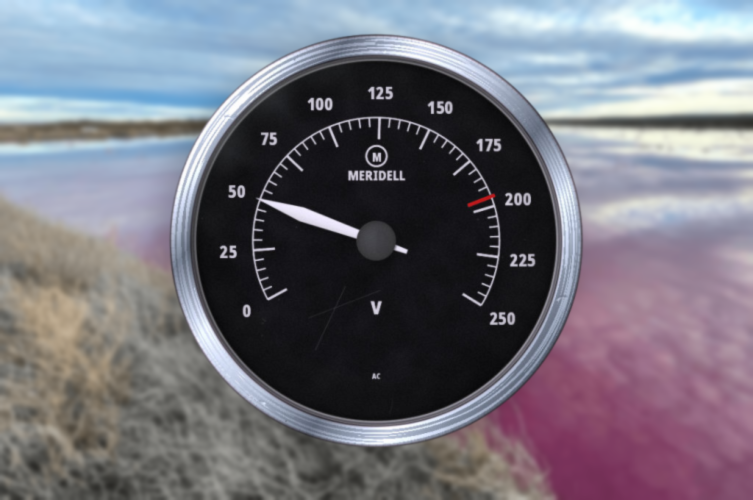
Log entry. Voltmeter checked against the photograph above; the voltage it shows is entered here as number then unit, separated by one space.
50 V
